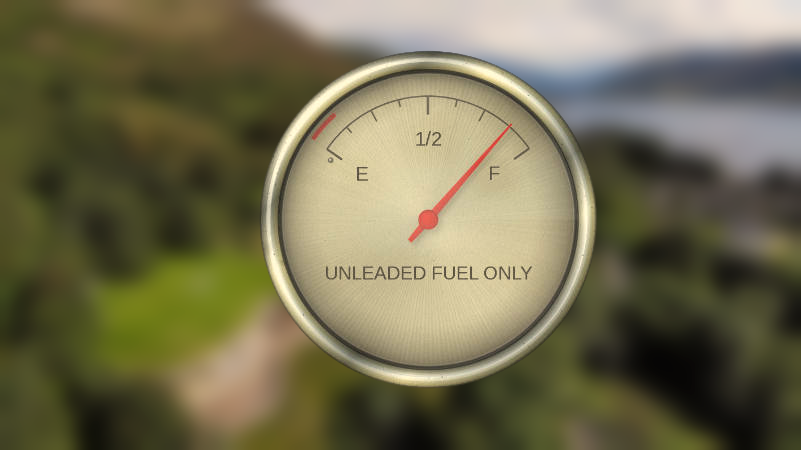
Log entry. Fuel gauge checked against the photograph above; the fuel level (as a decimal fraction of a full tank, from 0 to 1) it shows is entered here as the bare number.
0.875
